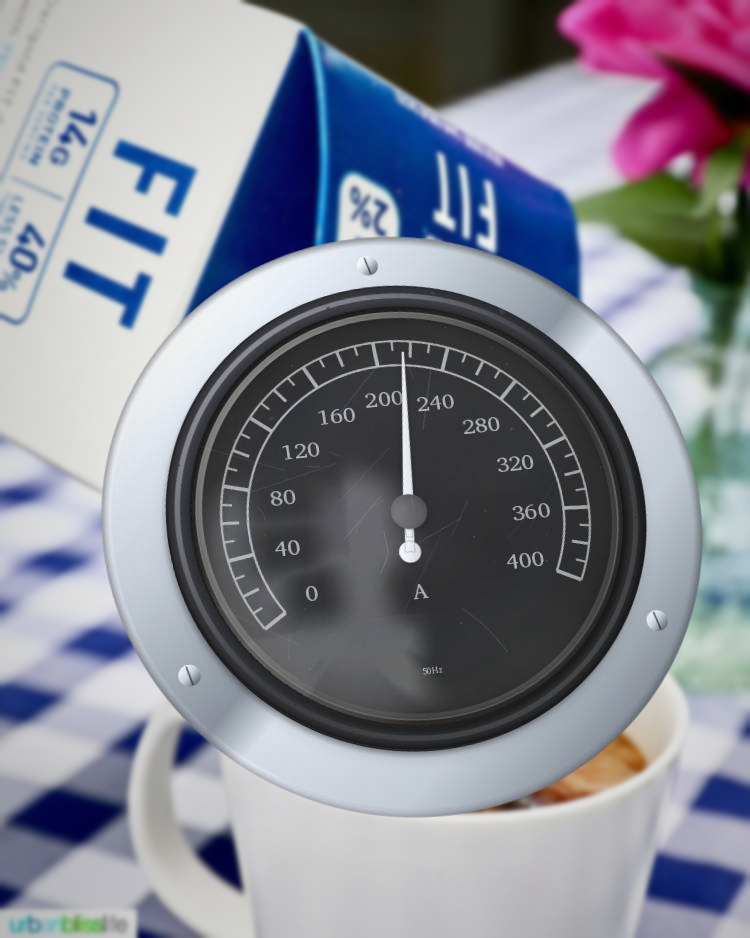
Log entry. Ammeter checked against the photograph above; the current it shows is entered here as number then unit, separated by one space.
215 A
